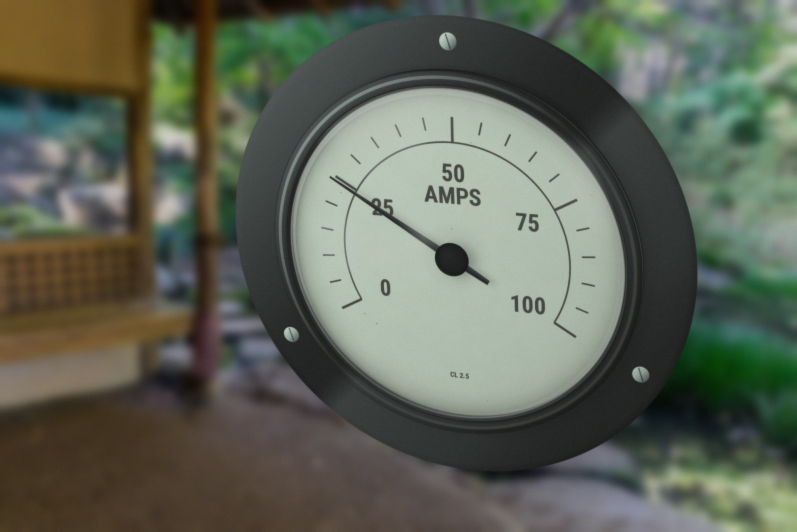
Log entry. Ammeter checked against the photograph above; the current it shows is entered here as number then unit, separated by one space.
25 A
